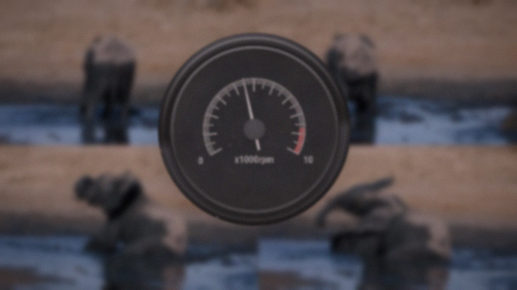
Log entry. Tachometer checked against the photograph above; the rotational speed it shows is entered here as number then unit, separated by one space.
4500 rpm
